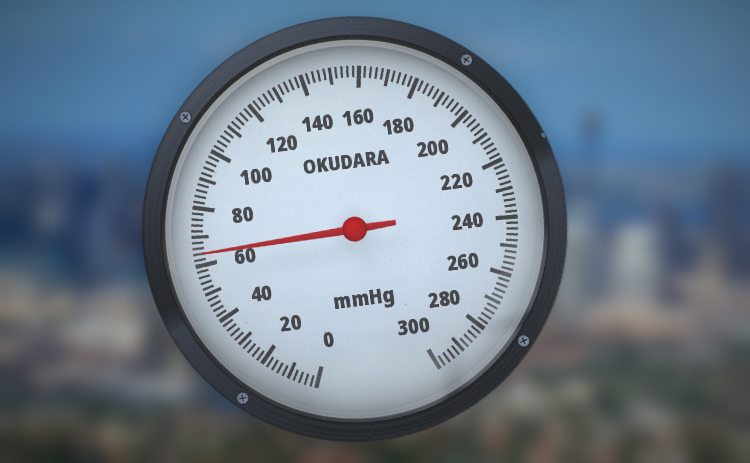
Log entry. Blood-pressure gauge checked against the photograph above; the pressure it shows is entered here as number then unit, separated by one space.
64 mmHg
